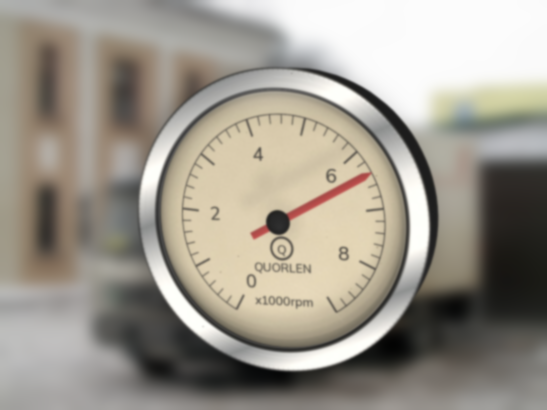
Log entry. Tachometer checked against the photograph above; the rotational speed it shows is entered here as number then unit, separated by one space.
6400 rpm
